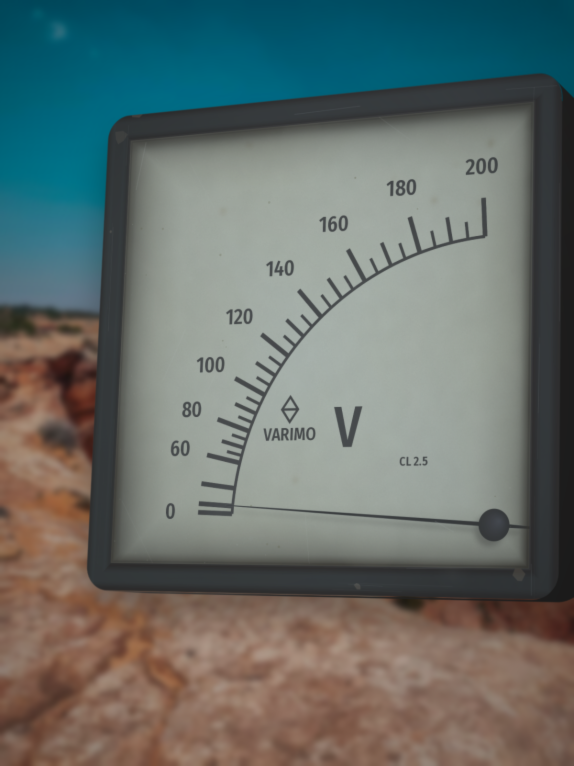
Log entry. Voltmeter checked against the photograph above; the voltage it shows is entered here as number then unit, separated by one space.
20 V
